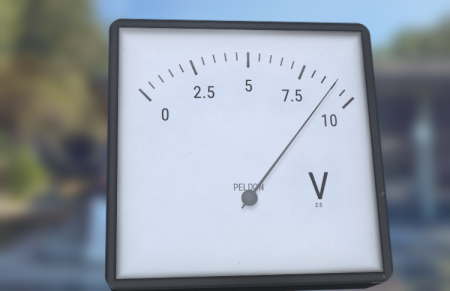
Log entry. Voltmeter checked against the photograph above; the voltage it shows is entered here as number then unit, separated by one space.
9 V
